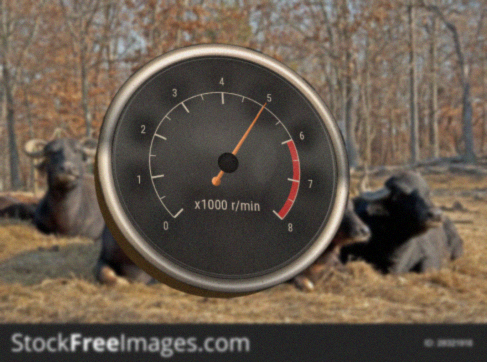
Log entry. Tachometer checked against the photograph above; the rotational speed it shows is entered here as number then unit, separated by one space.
5000 rpm
